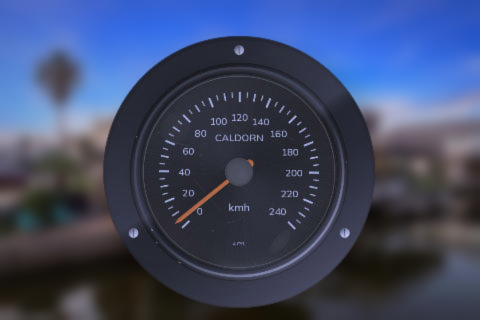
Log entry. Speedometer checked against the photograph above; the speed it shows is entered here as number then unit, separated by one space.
5 km/h
